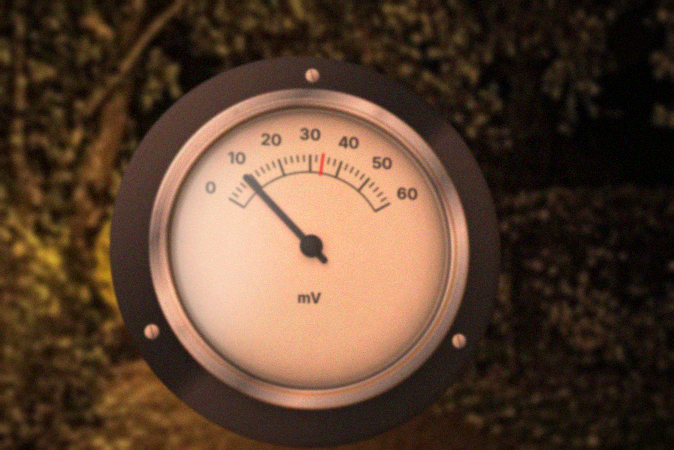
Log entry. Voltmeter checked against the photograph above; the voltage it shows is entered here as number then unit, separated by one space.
8 mV
